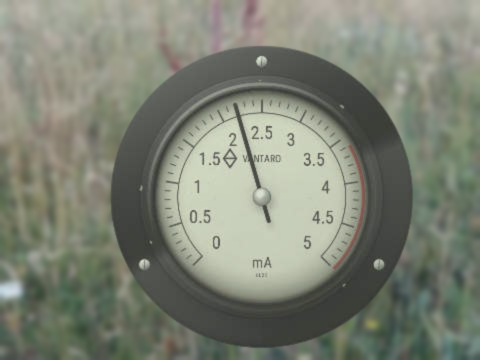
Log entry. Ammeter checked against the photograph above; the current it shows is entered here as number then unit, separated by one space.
2.2 mA
